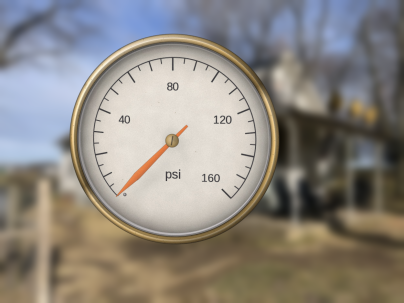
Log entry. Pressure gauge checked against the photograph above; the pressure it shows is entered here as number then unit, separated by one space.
0 psi
